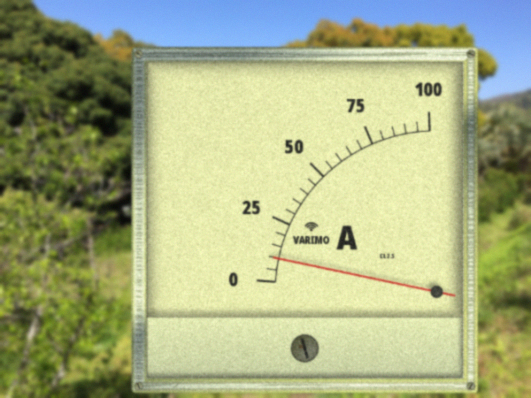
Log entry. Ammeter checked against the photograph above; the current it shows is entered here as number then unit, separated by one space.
10 A
